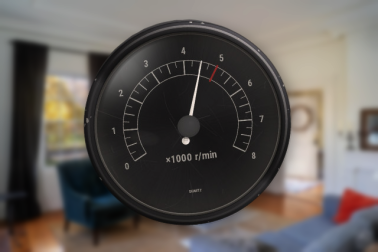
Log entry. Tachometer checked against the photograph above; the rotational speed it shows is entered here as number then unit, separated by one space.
4500 rpm
